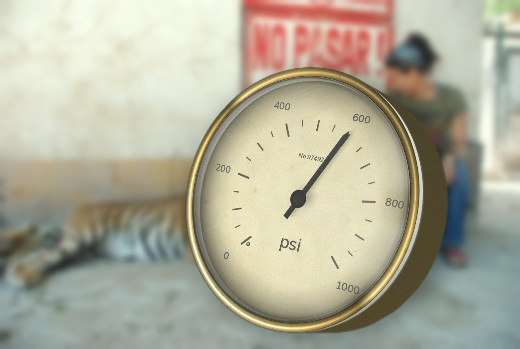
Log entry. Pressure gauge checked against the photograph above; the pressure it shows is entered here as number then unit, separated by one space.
600 psi
